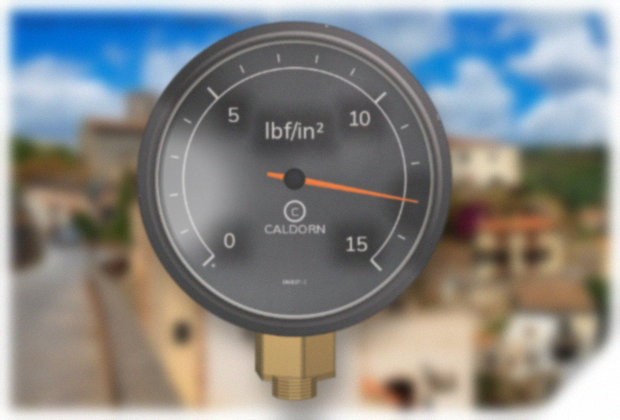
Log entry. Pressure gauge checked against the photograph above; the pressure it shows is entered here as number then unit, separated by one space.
13 psi
